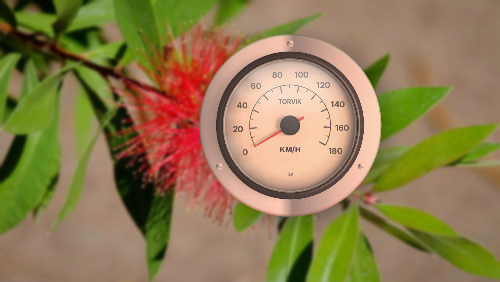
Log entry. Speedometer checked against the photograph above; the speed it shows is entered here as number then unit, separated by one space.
0 km/h
